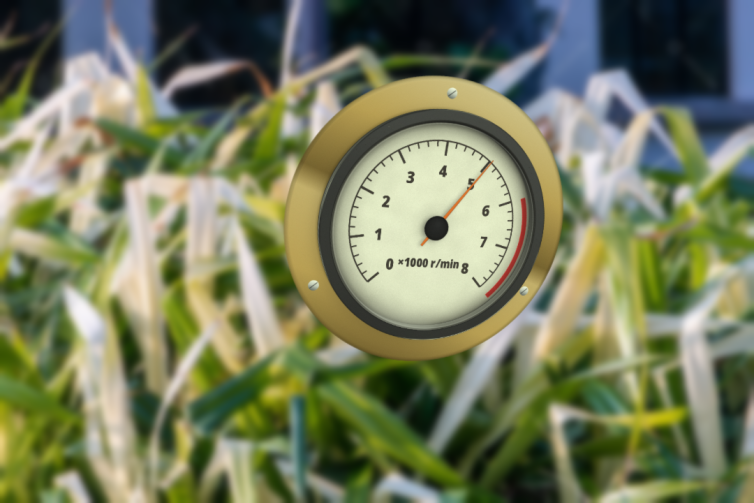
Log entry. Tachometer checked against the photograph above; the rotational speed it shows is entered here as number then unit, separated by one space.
5000 rpm
